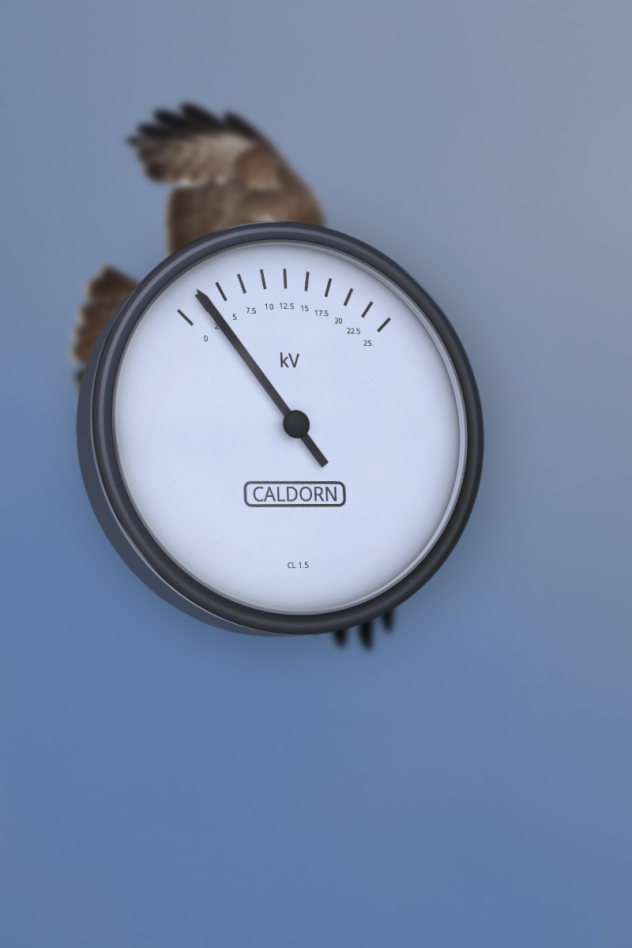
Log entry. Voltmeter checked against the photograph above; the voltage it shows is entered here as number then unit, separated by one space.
2.5 kV
